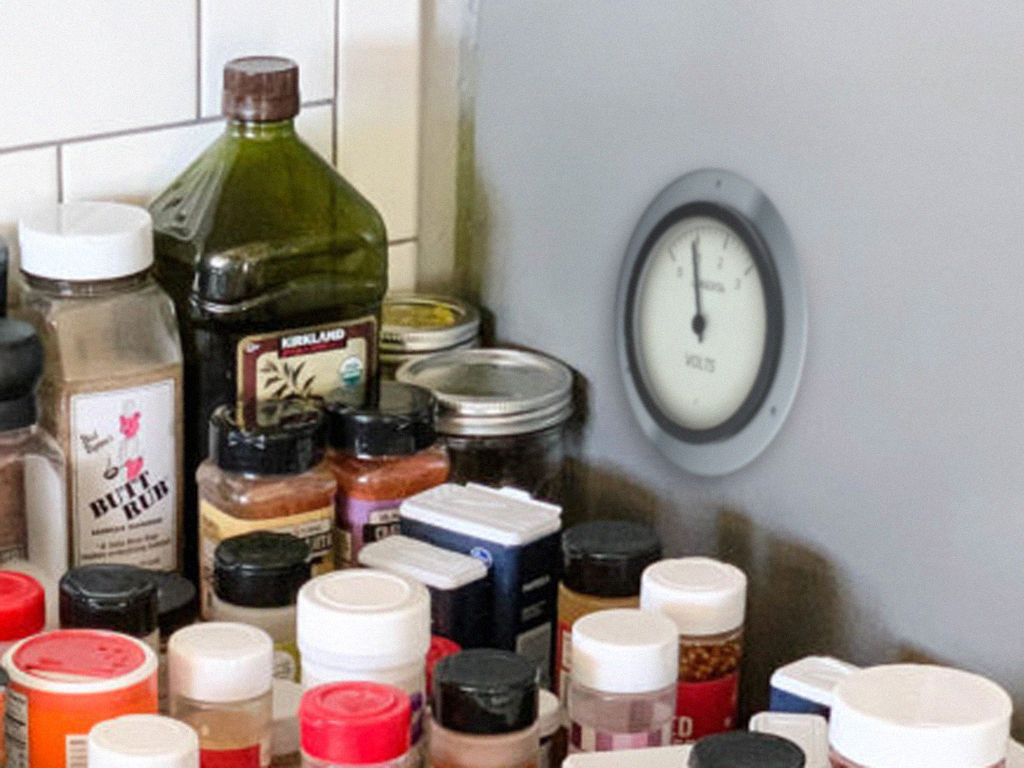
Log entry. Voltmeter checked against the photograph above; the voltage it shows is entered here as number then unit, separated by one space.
1 V
